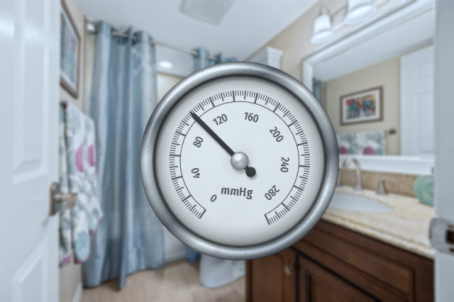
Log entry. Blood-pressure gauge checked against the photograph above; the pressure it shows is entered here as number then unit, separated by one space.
100 mmHg
